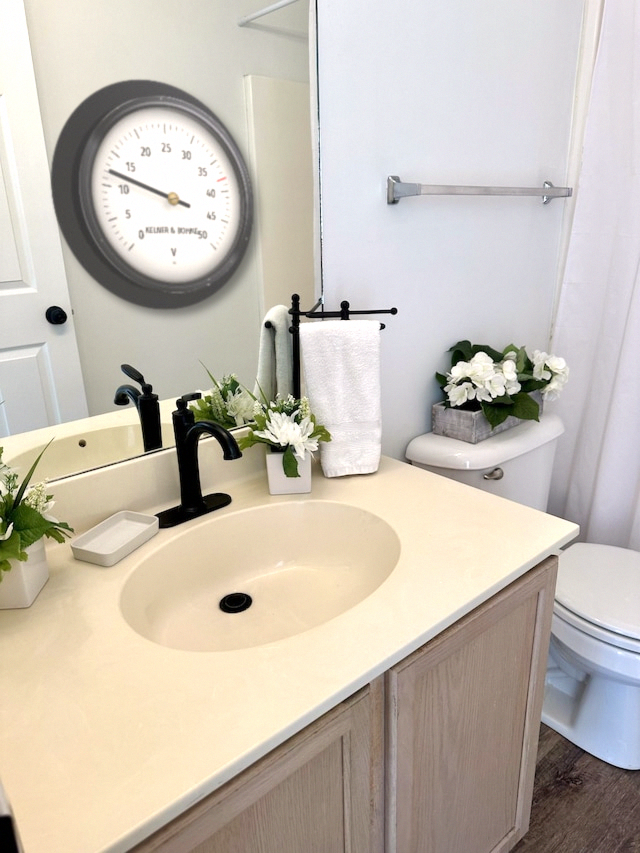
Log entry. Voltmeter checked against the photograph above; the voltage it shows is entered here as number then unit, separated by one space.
12 V
